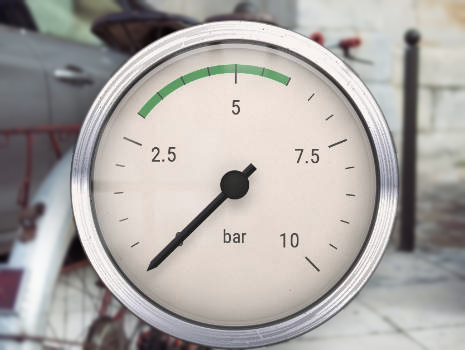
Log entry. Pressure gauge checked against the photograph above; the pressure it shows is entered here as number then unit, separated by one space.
0 bar
